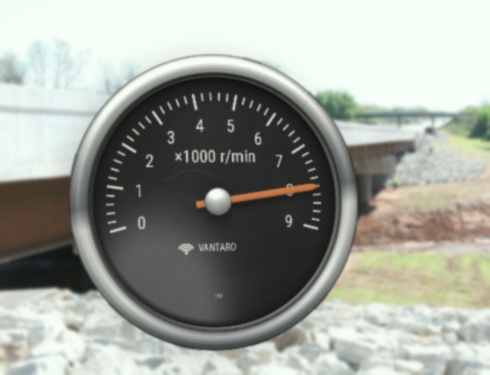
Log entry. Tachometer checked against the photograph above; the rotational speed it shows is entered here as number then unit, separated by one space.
8000 rpm
